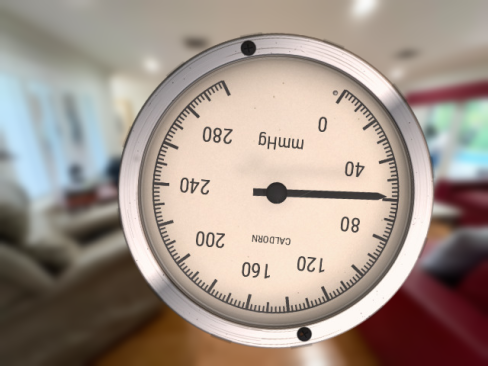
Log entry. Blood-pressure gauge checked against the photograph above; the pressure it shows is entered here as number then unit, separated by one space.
58 mmHg
